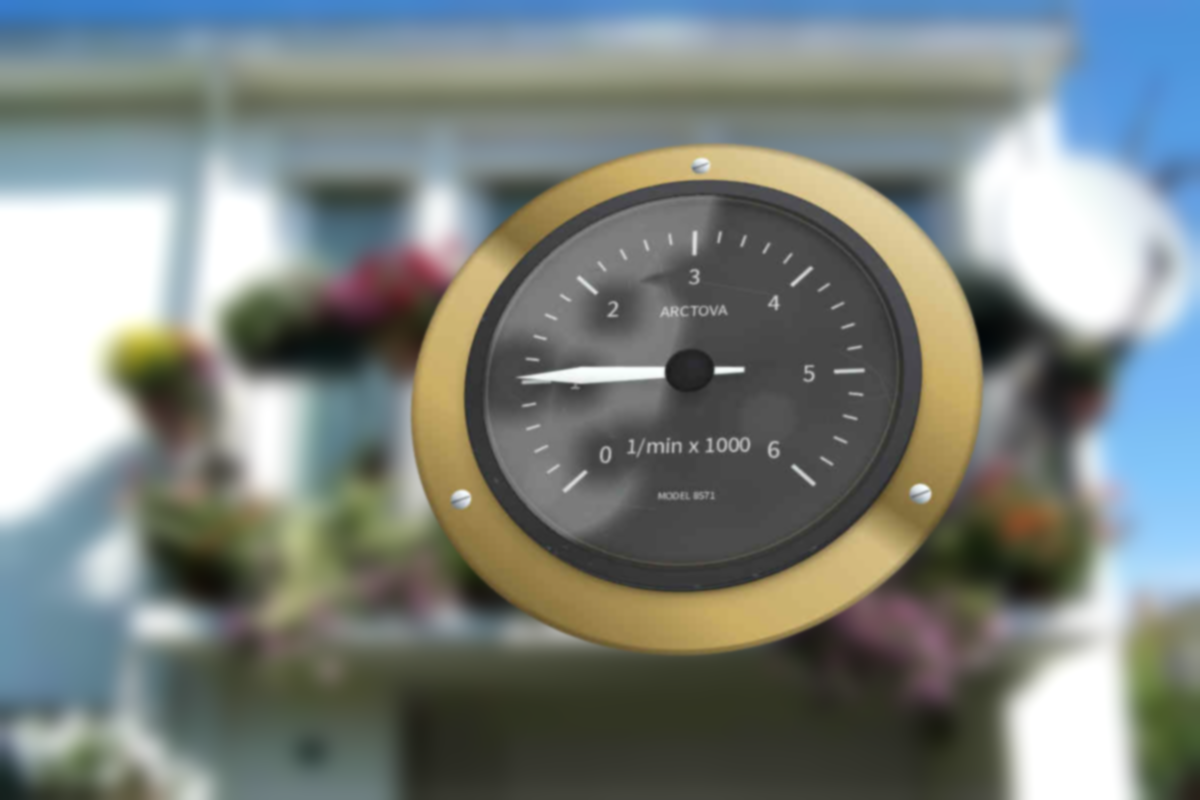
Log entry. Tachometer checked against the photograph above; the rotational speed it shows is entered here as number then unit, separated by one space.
1000 rpm
